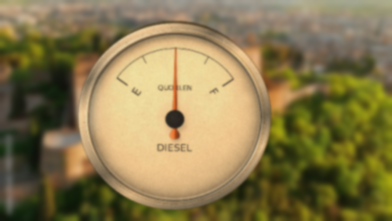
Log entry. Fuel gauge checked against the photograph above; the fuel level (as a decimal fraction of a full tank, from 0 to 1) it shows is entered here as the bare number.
0.5
